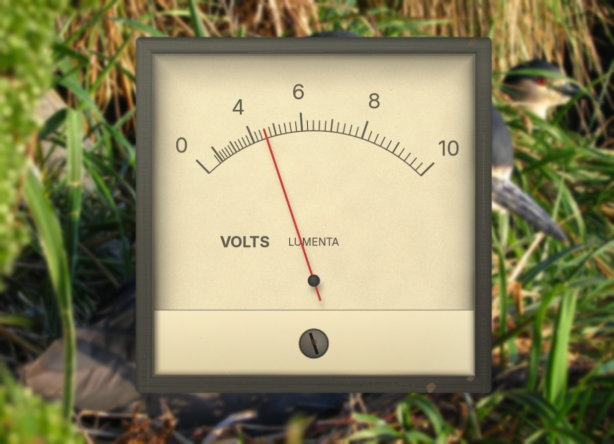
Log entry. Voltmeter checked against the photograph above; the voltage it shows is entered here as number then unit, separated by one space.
4.6 V
